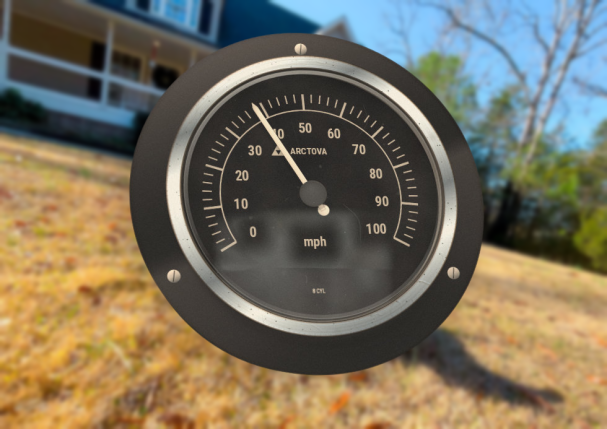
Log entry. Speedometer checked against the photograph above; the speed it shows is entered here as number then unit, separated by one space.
38 mph
